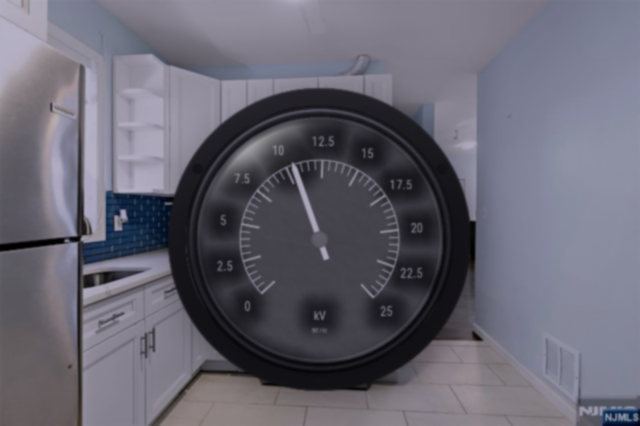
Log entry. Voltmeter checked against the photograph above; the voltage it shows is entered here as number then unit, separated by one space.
10.5 kV
